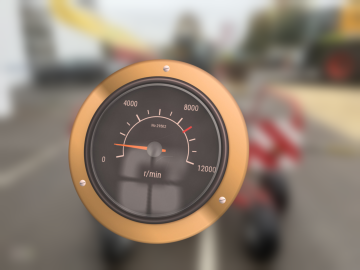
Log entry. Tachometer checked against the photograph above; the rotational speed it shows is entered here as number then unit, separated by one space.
1000 rpm
